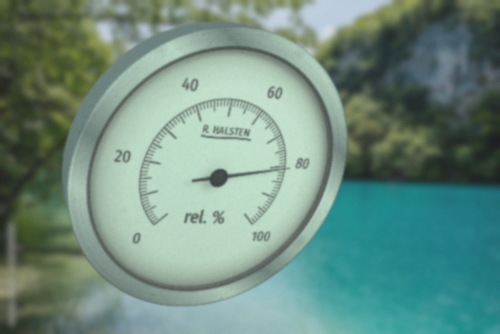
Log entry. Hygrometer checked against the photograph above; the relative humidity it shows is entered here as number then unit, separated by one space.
80 %
